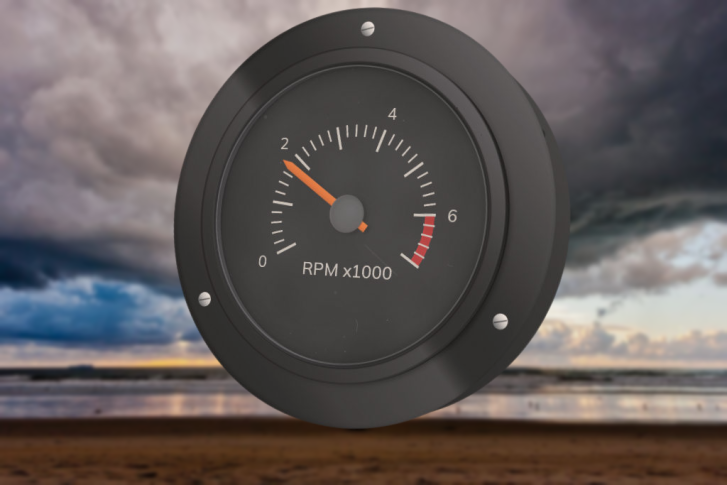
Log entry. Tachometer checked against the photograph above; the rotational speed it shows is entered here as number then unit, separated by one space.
1800 rpm
